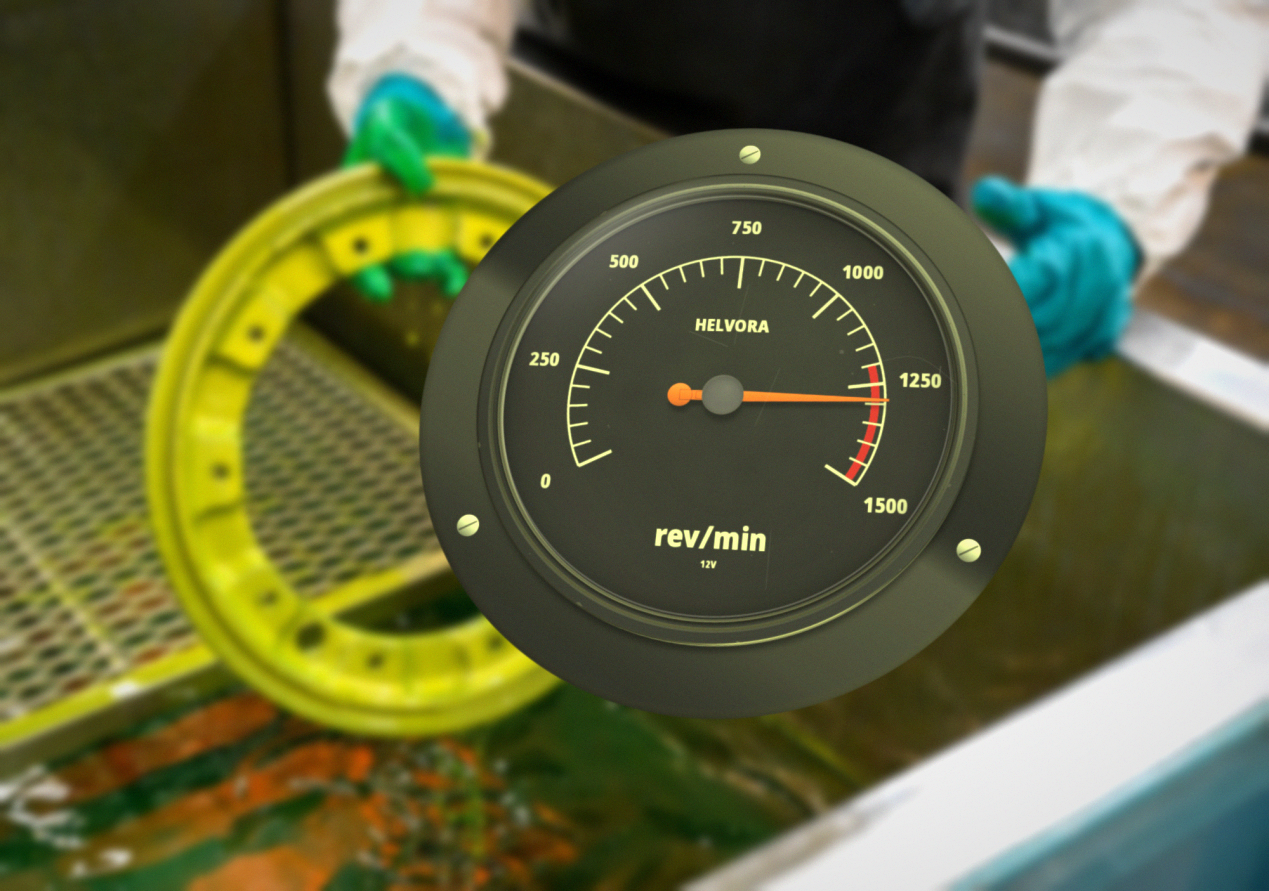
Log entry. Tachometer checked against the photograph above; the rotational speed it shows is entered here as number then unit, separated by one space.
1300 rpm
